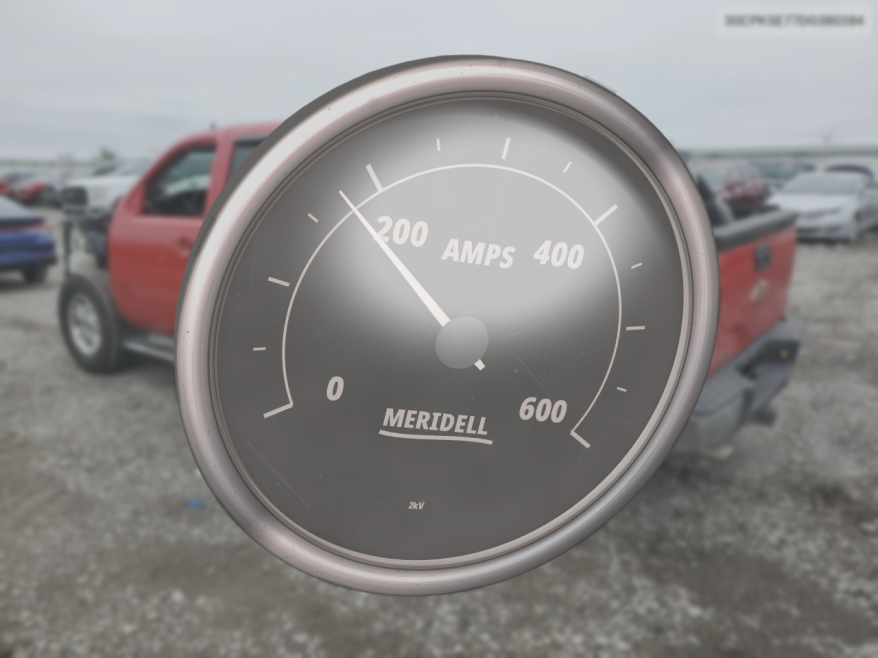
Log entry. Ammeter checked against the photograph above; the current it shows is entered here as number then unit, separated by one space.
175 A
